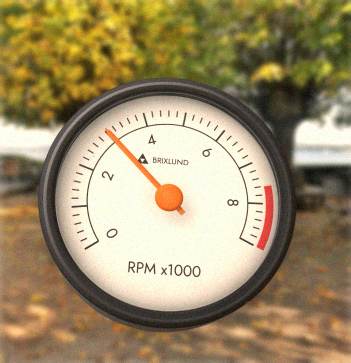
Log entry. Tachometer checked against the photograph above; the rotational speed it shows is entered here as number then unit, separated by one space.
3000 rpm
